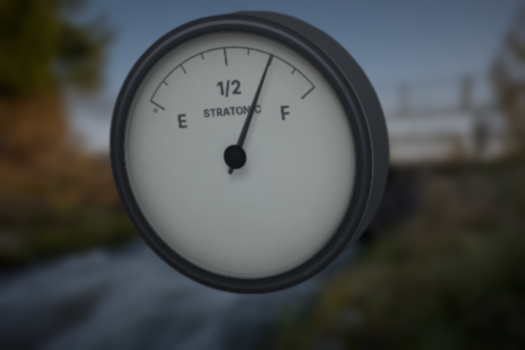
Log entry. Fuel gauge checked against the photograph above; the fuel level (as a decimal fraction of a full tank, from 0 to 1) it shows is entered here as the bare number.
0.75
